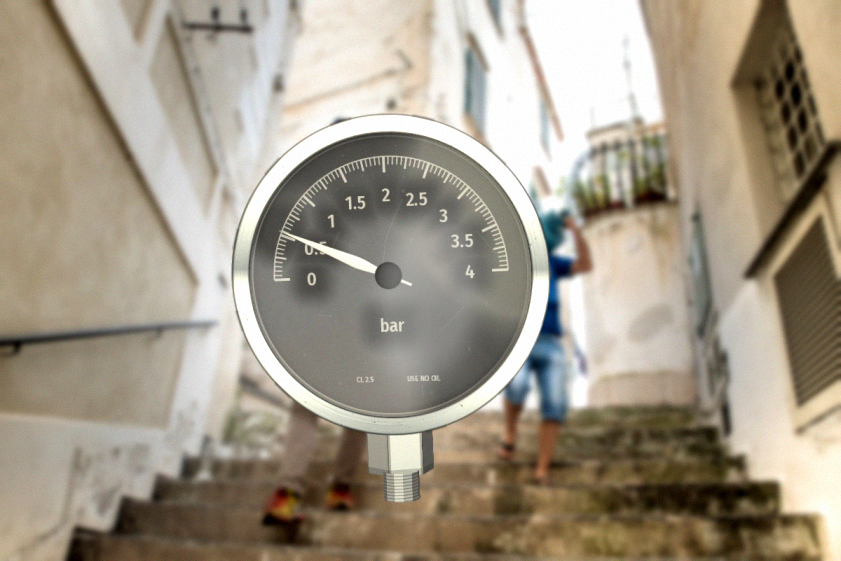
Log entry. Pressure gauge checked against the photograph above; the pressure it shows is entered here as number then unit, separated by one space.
0.55 bar
